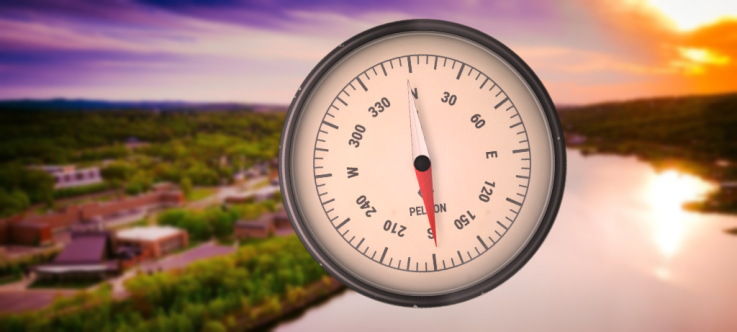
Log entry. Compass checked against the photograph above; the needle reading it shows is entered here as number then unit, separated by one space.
177.5 °
